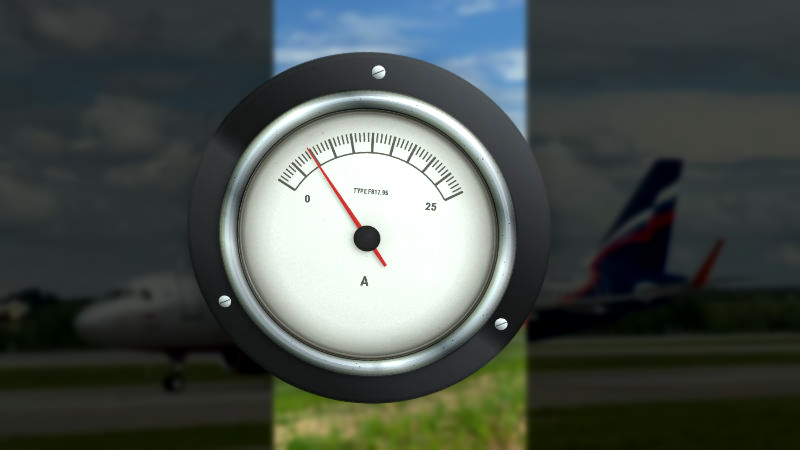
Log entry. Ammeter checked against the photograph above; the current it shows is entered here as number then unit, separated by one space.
5 A
